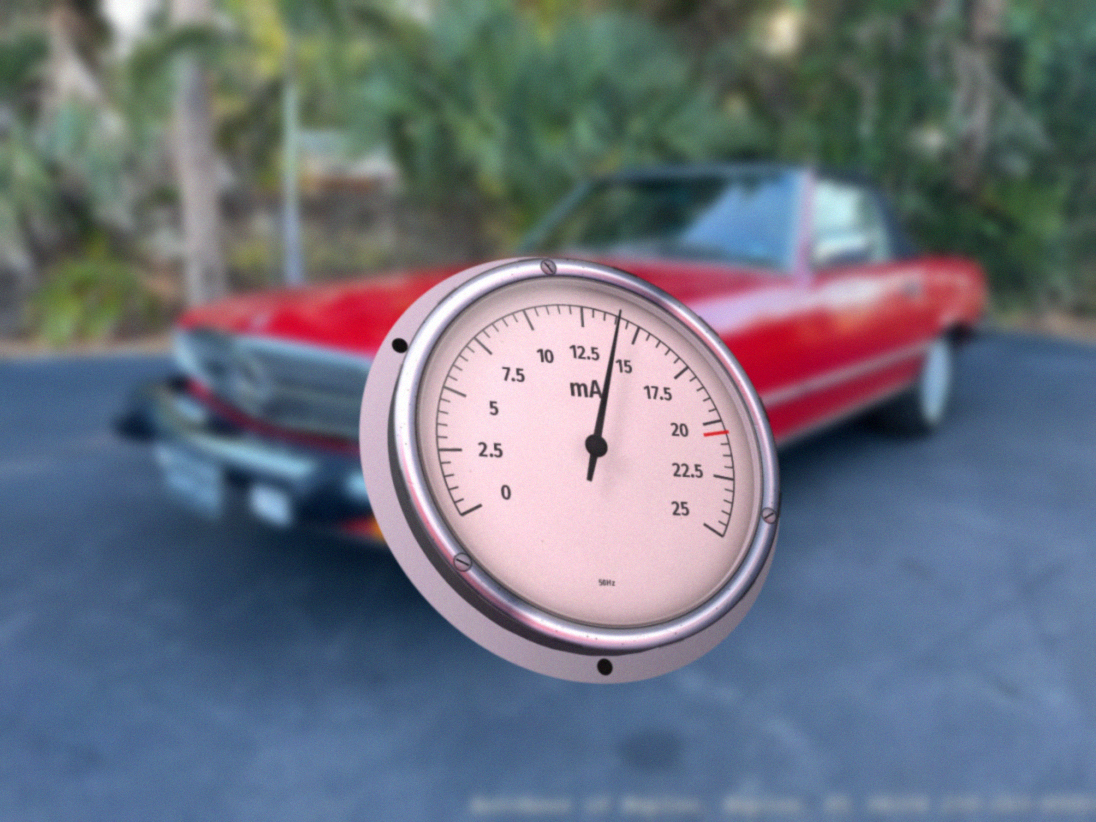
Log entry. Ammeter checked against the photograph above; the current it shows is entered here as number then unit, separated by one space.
14 mA
